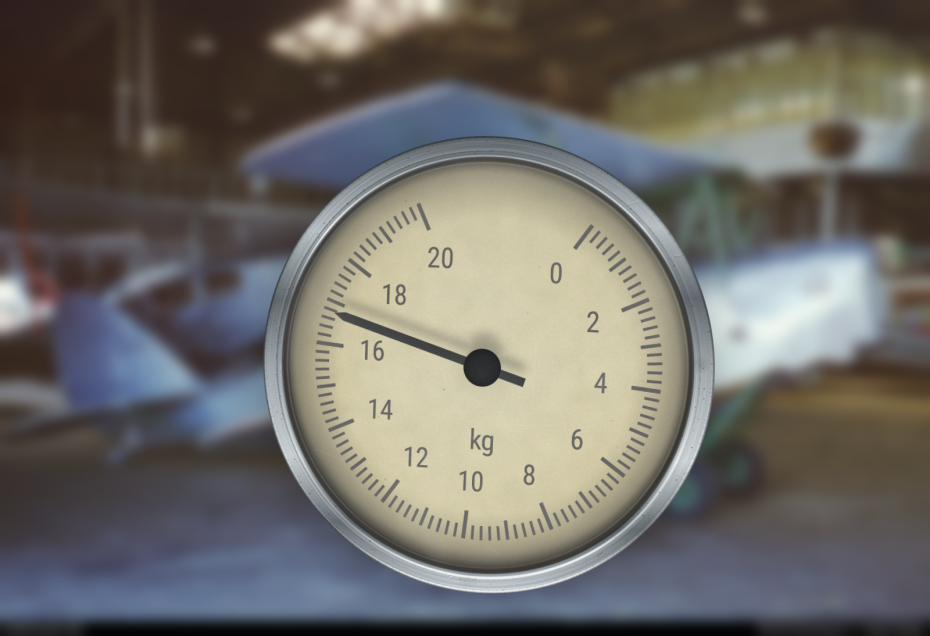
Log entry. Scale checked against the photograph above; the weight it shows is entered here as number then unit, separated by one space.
16.8 kg
